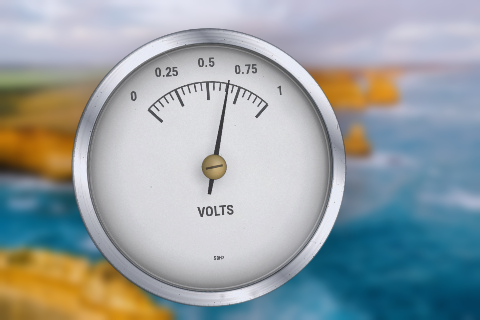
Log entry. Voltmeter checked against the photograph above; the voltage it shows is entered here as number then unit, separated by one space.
0.65 V
